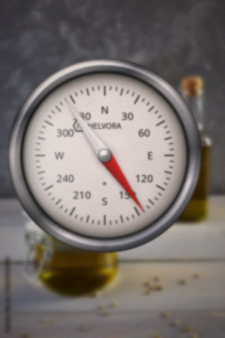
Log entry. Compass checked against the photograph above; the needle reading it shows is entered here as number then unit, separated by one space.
145 °
